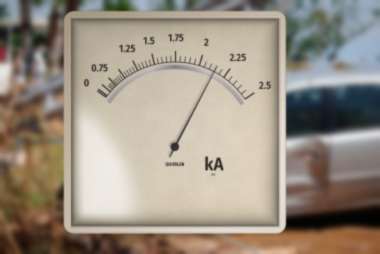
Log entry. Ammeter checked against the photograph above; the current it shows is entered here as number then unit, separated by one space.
2.15 kA
